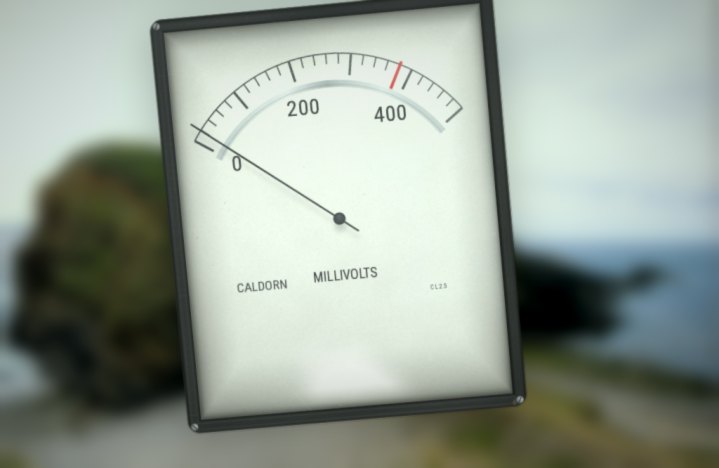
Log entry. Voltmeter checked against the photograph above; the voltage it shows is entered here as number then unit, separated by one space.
20 mV
